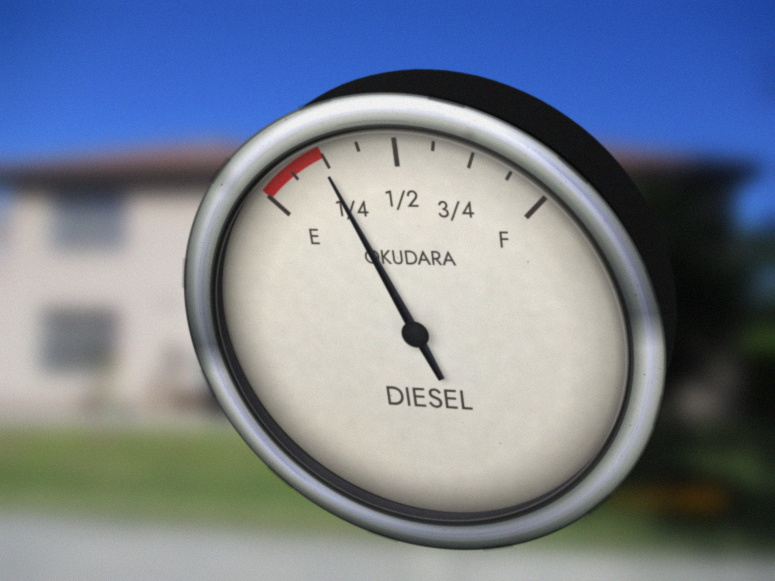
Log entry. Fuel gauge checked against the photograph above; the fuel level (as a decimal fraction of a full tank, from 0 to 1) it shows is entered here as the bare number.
0.25
